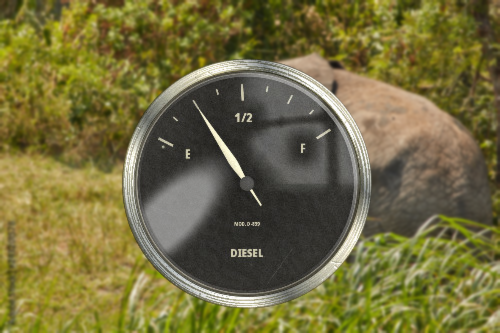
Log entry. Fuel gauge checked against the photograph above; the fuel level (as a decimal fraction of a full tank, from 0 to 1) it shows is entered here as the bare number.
0.25
